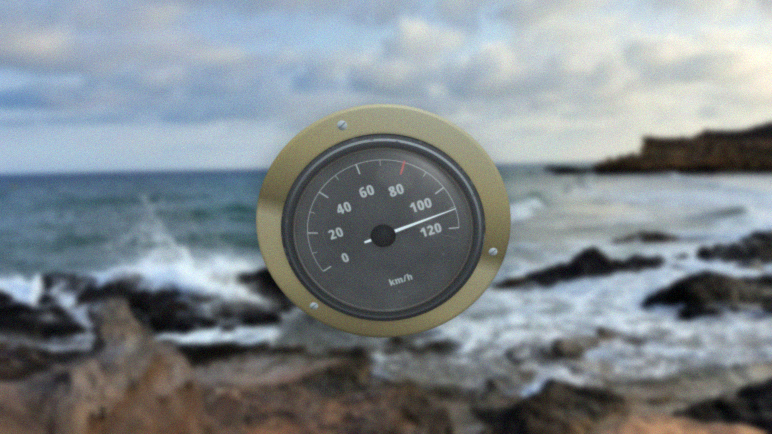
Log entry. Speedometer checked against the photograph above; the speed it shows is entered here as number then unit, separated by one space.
110 km/h
